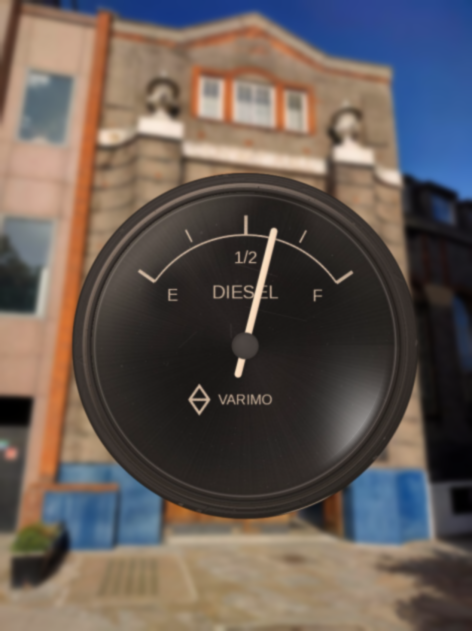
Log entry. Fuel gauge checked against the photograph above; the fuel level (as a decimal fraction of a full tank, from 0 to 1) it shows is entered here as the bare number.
0.625
